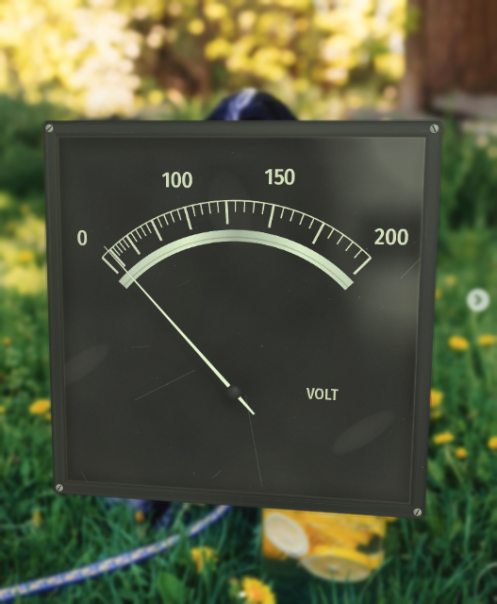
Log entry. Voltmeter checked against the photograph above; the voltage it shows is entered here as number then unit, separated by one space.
25 V
